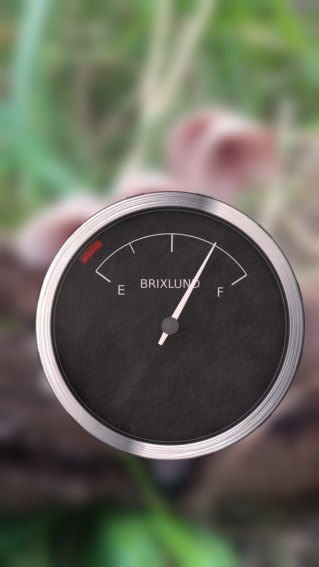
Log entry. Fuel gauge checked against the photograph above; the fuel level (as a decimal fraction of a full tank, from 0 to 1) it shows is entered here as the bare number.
0.75
